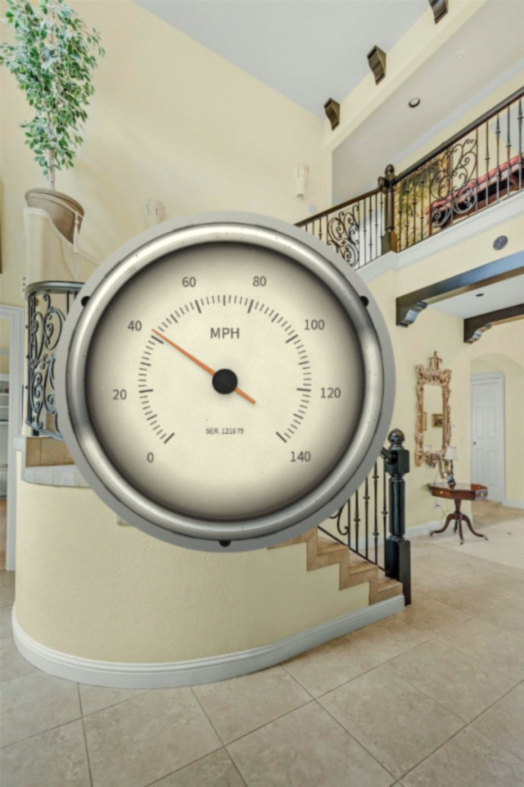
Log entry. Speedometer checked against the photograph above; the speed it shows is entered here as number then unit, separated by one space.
42 mph
